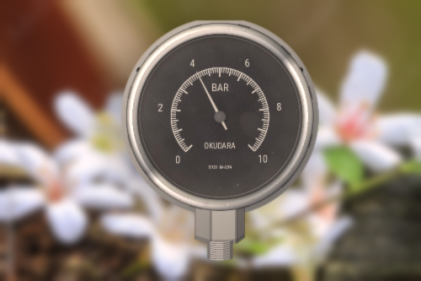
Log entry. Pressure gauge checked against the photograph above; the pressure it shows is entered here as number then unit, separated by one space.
4 bar
